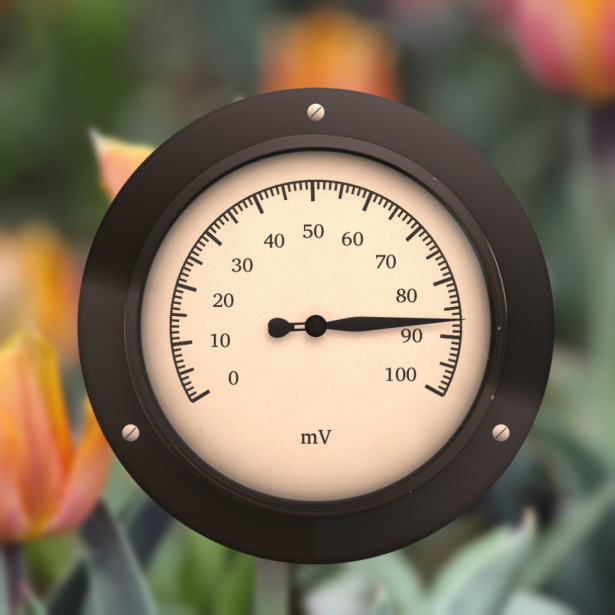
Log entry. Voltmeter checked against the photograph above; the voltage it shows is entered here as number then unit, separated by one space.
87 mV
